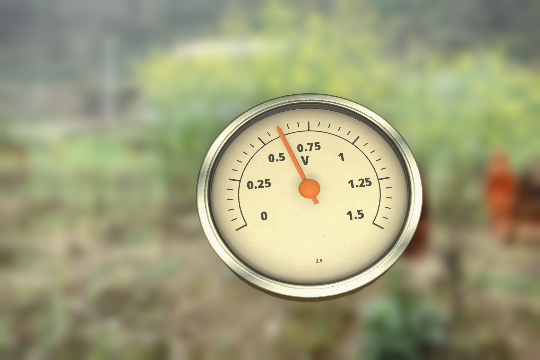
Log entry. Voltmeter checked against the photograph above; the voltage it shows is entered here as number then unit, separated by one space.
0.6 V
